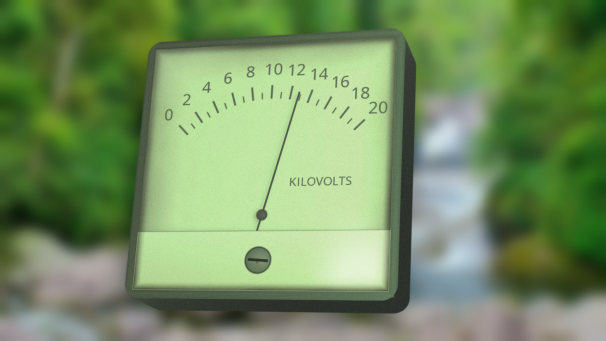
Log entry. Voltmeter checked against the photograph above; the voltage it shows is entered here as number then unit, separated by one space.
13 kV
